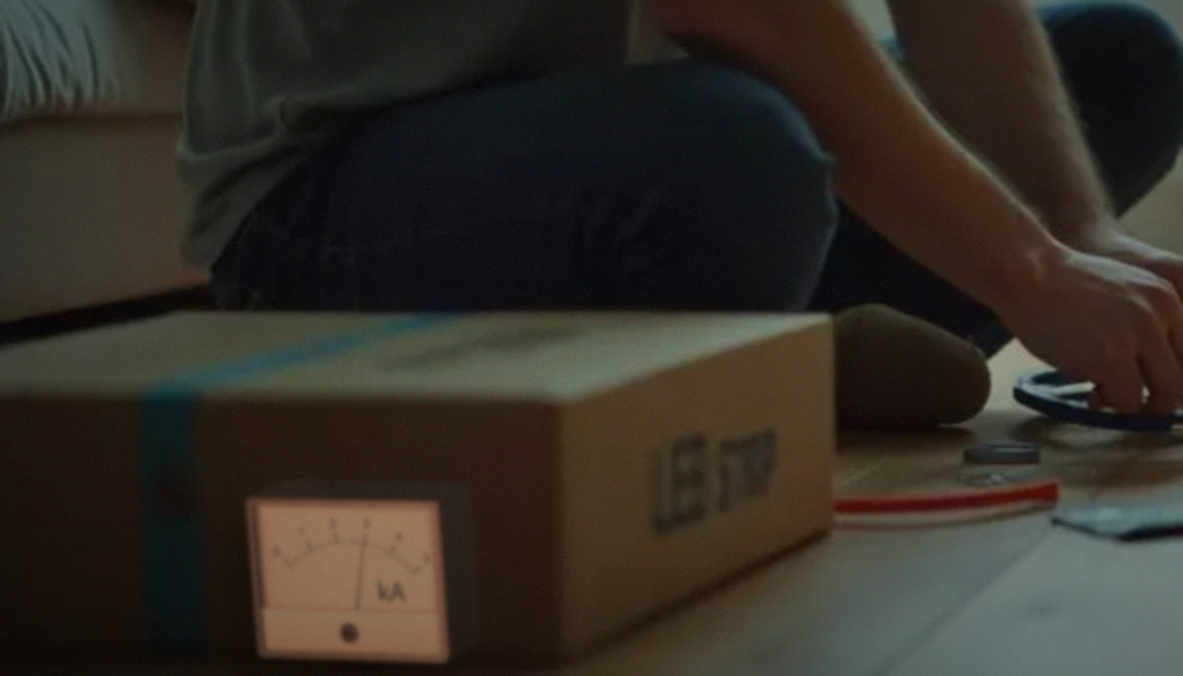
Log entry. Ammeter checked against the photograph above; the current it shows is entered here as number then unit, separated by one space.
3 kA
